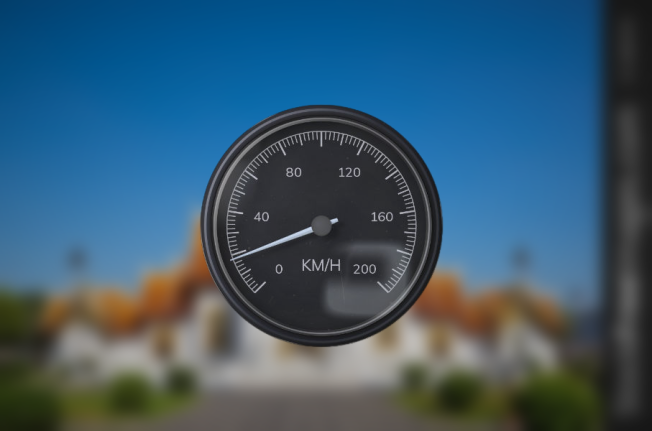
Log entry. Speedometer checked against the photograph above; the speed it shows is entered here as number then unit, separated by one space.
18 km/h
